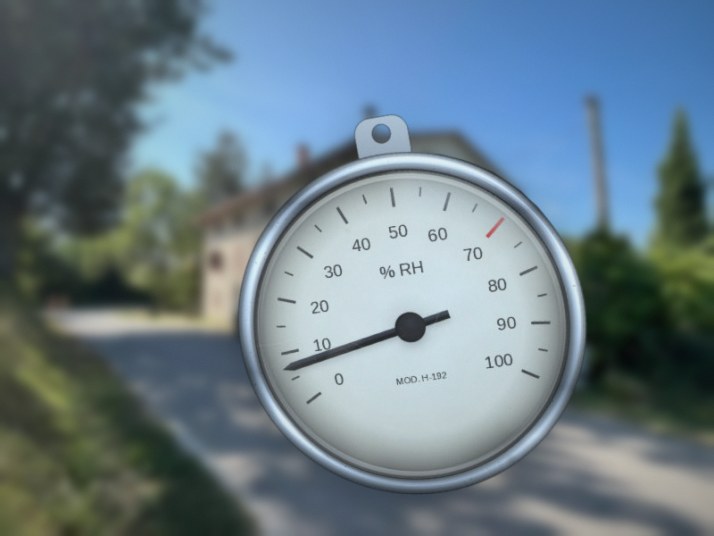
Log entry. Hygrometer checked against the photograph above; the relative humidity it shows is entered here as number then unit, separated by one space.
7.5 %
